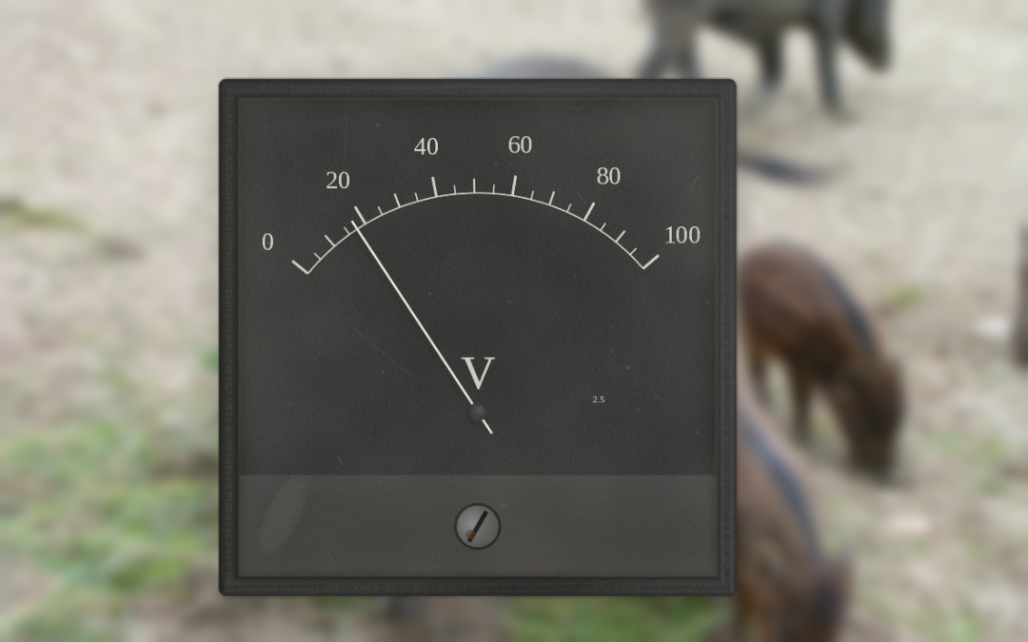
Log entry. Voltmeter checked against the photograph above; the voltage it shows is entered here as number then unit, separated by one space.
17.5 V
